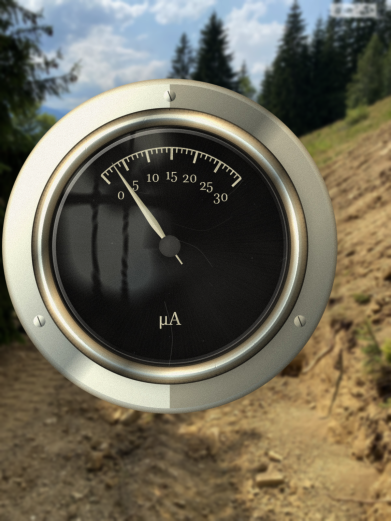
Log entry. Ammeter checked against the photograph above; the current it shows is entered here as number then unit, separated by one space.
3 µA
